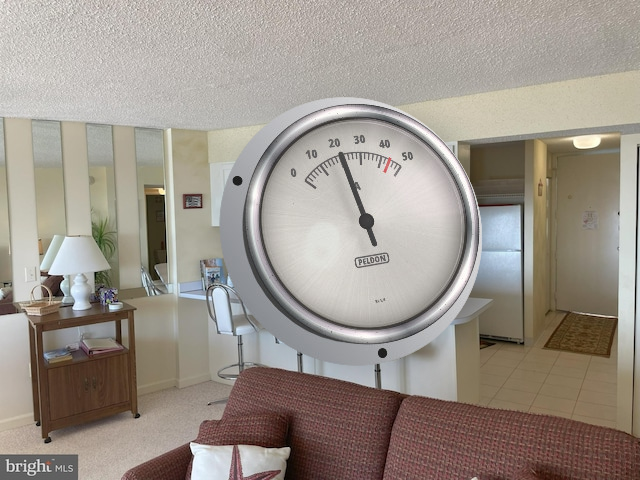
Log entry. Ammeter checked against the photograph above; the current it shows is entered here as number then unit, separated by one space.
20 A
